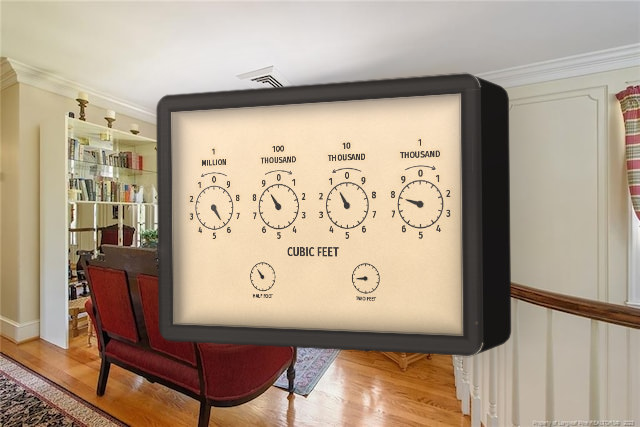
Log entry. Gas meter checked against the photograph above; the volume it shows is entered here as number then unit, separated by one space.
590800 ft³
